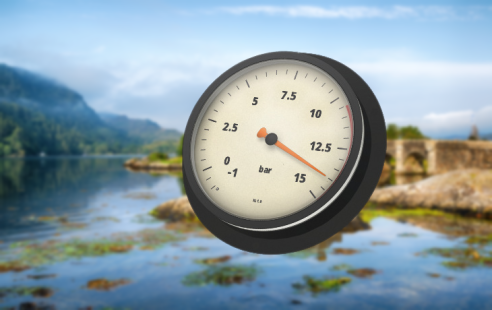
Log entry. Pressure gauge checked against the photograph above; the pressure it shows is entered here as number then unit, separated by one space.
14 bar
